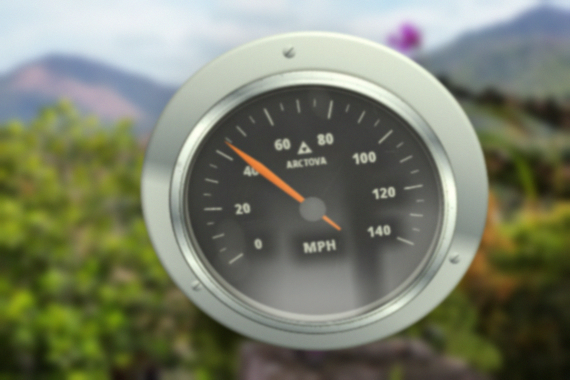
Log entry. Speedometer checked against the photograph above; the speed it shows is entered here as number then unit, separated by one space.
45 mph
